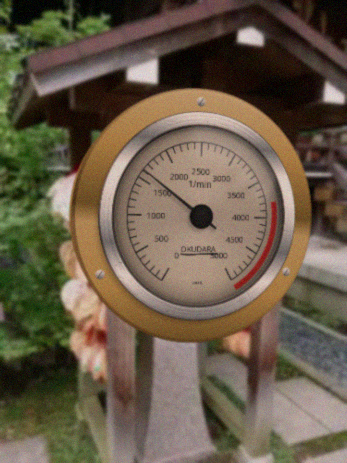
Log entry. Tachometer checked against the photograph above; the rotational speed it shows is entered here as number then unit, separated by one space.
1600 rpm
